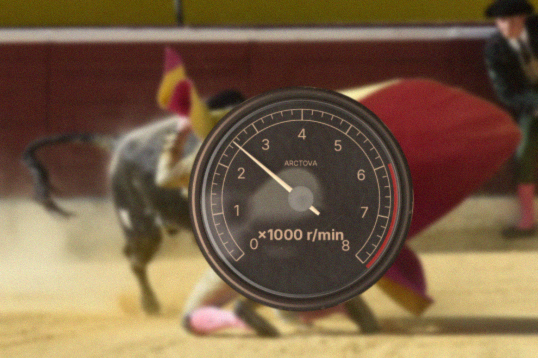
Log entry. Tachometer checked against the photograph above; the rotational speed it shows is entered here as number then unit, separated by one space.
2500 rpm
